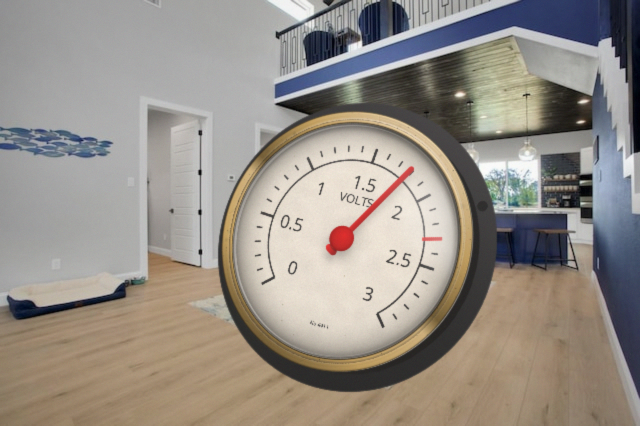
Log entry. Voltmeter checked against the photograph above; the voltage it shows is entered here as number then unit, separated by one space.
1.8 V
